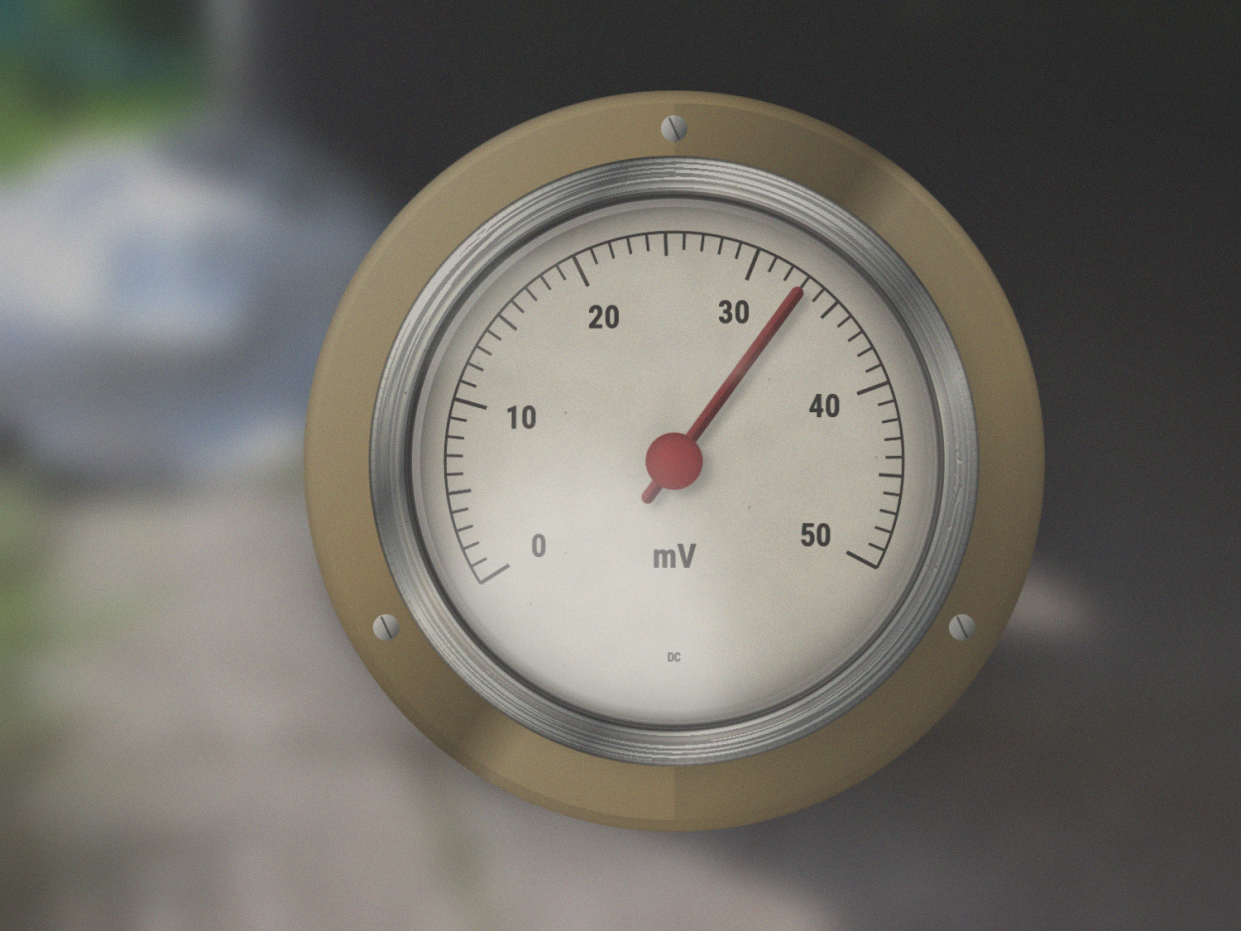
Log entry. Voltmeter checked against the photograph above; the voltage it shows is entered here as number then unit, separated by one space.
33 mV
